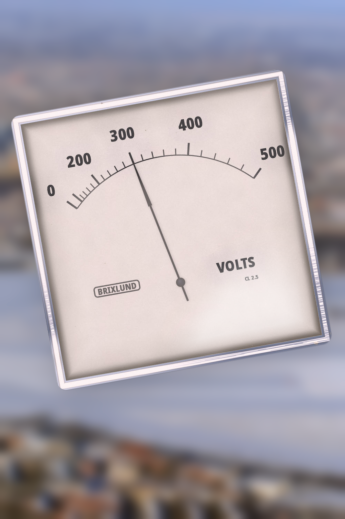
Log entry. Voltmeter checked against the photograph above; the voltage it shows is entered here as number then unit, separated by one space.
300 V
